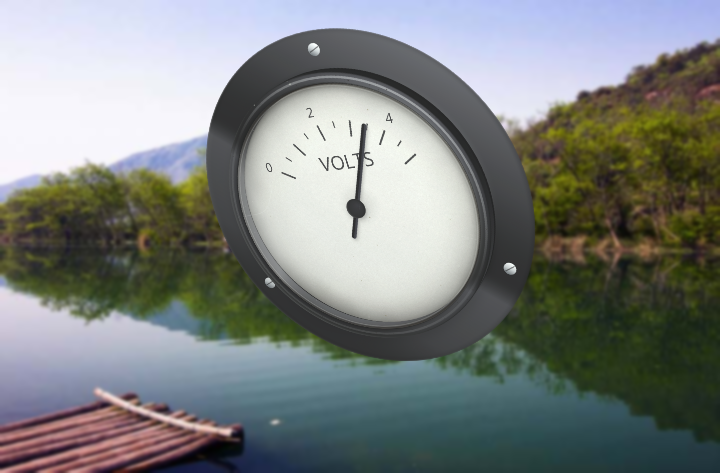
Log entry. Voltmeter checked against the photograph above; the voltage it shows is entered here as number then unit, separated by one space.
3.5 V
